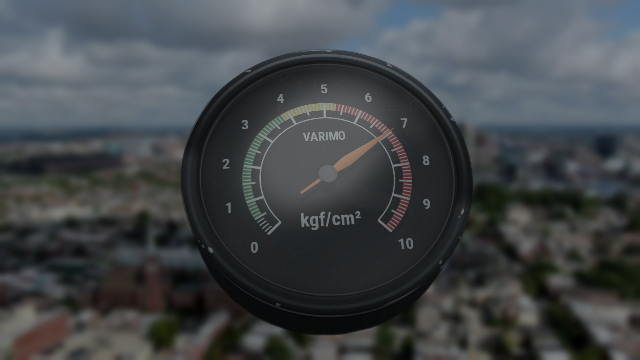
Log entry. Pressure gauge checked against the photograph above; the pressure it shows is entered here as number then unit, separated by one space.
7 kg/cm²
